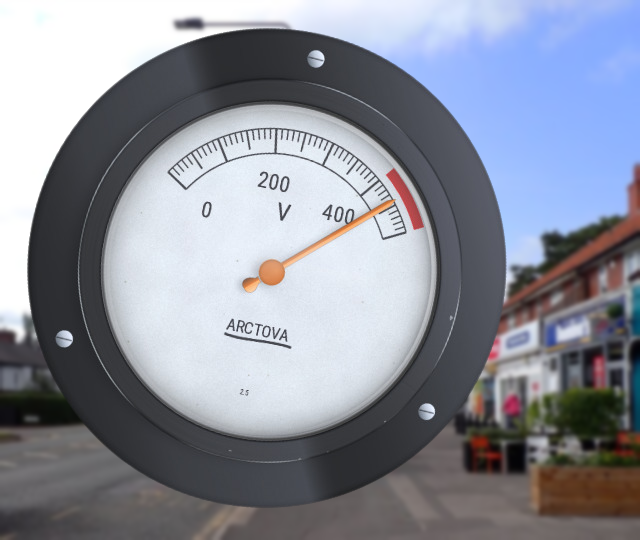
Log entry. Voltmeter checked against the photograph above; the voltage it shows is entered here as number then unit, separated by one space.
440 V
